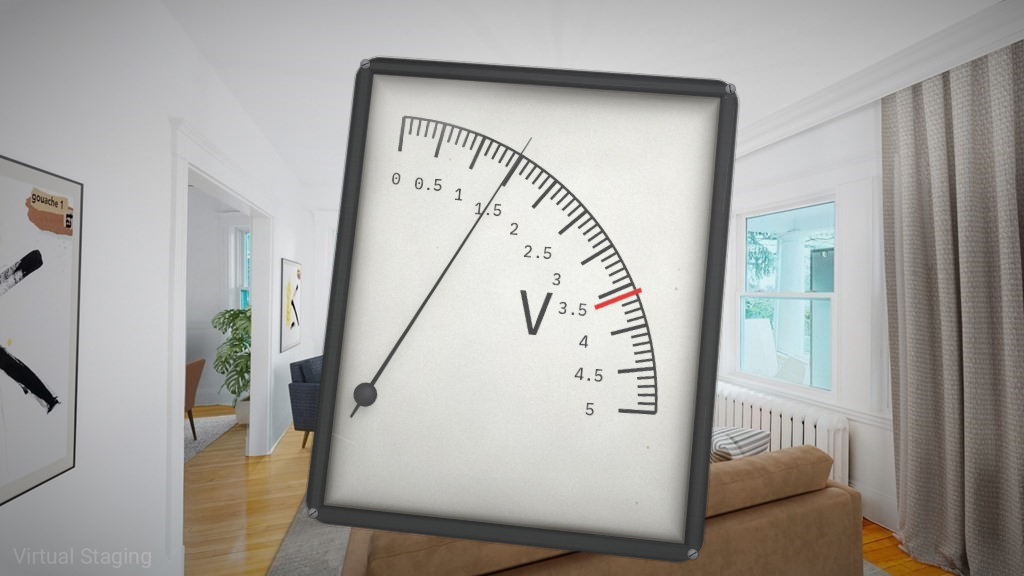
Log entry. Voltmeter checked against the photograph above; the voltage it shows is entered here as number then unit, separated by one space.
1.5 V
